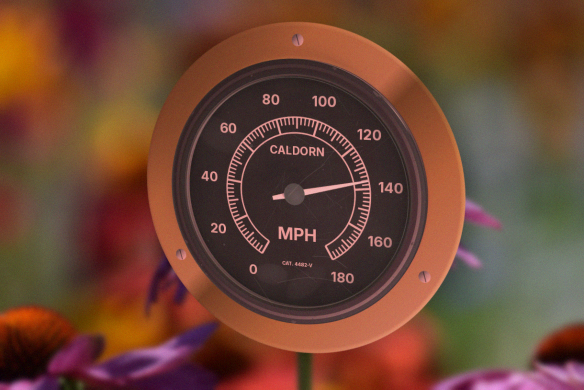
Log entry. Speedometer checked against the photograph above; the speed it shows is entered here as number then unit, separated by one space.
136 mph
